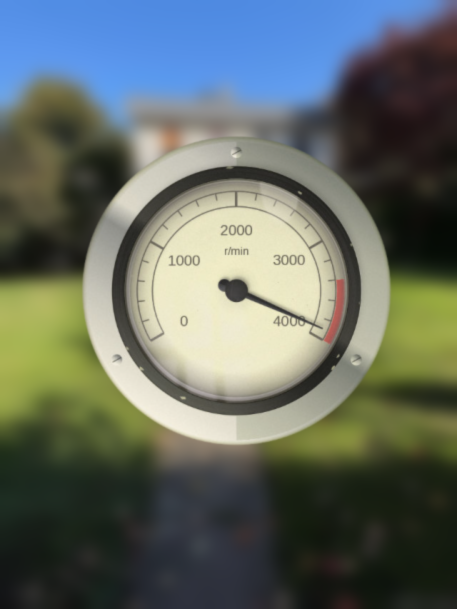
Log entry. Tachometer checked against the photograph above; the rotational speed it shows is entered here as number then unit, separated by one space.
3900 rpm
